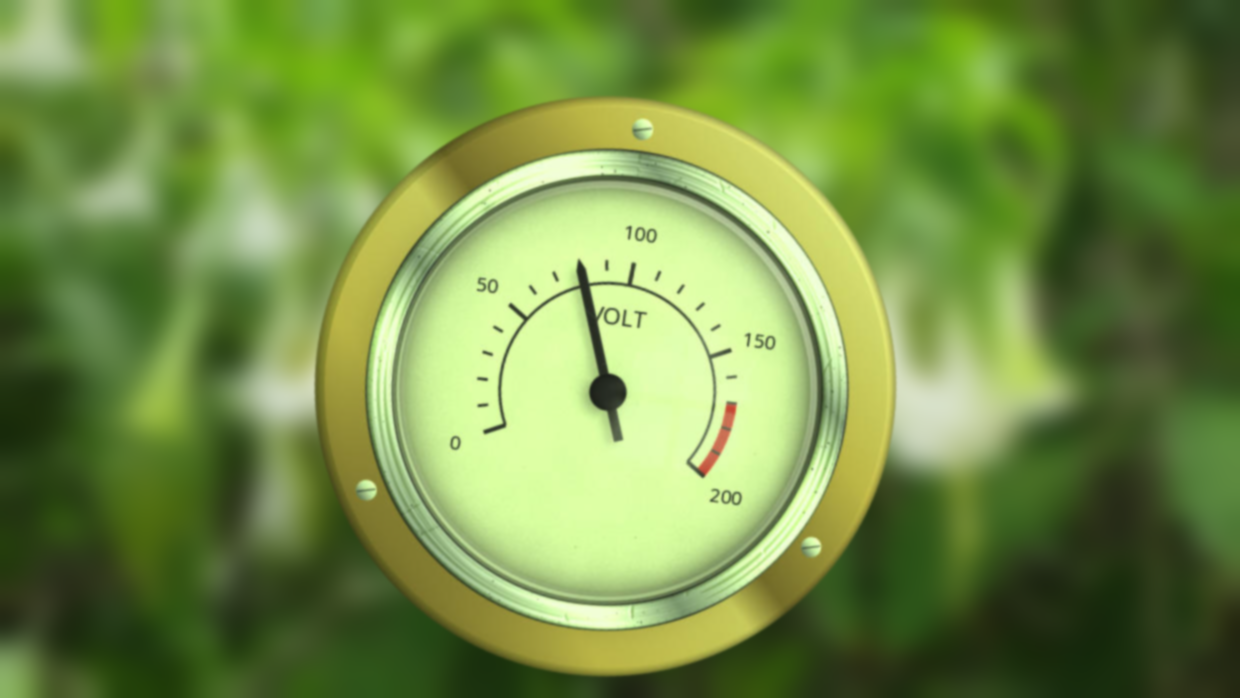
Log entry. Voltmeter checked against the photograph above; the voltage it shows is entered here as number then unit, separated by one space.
80 V
